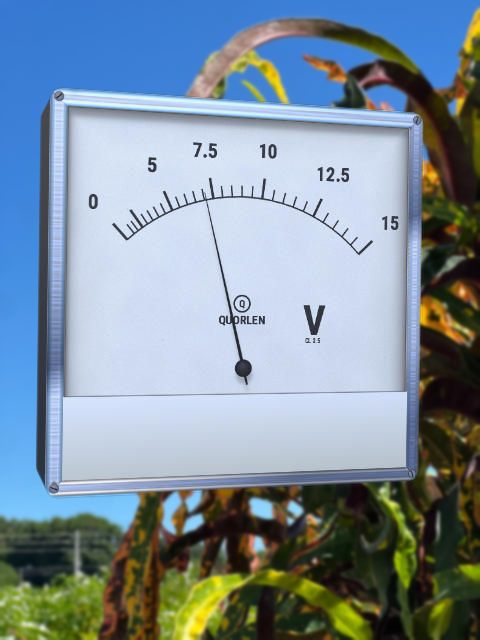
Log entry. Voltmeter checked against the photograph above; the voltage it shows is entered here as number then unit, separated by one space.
7 V
